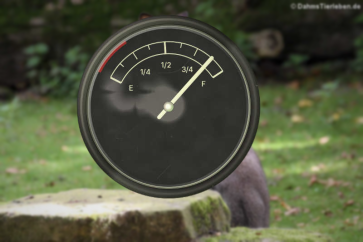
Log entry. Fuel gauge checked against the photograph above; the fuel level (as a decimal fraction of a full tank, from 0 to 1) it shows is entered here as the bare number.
0.875
